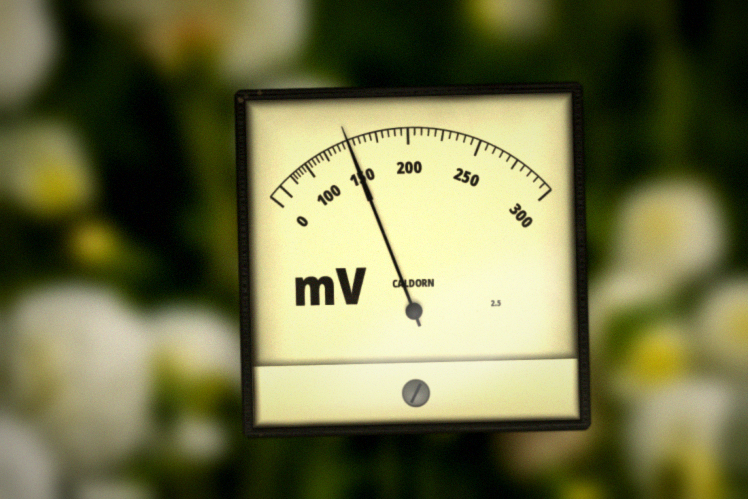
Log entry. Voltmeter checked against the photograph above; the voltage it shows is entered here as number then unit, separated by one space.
150 mV
